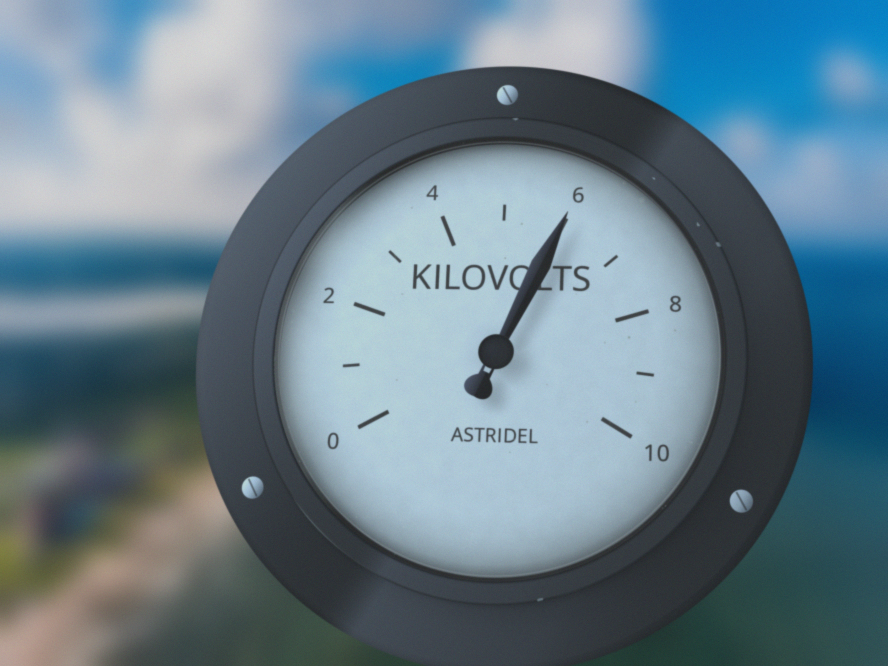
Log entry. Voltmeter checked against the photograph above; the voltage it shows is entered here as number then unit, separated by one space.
6 kV
